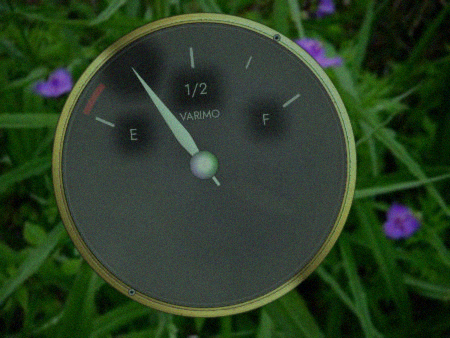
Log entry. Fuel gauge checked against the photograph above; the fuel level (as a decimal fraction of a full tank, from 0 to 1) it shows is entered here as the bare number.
0.25
